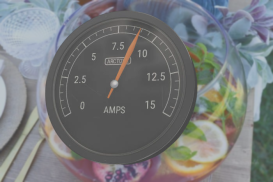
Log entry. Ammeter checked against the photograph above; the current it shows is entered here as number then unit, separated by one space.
9 A
